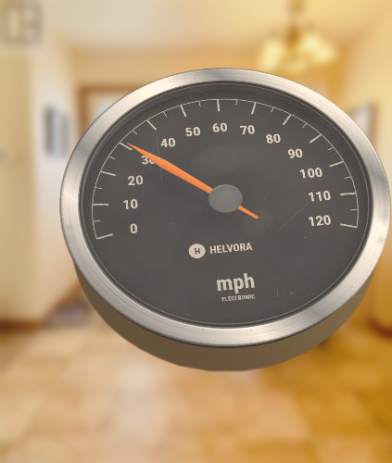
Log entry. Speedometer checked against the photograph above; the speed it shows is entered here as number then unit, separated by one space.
30 mph
